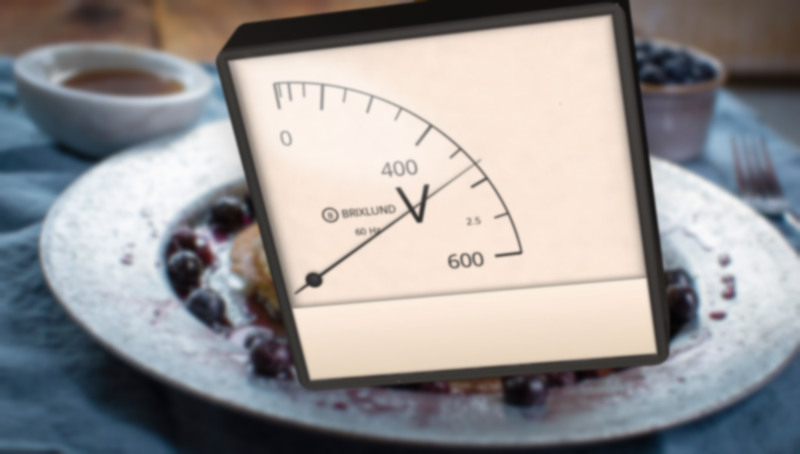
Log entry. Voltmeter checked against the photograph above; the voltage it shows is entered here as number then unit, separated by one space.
475 V
